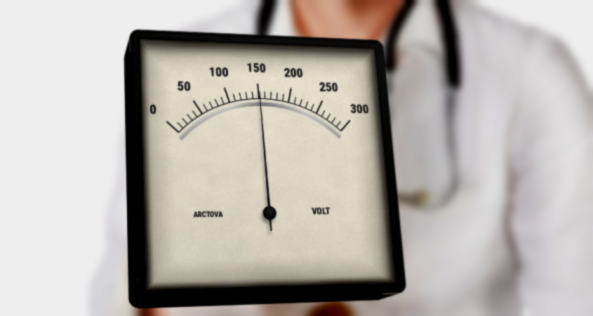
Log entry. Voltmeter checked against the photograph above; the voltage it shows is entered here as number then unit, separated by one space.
150 V
